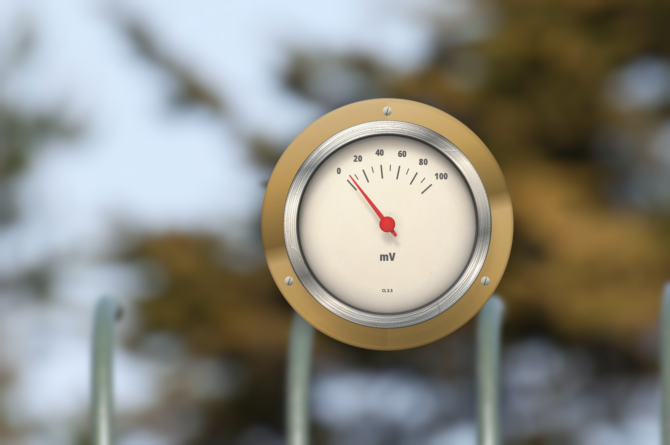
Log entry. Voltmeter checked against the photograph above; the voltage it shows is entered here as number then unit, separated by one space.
5 mV
